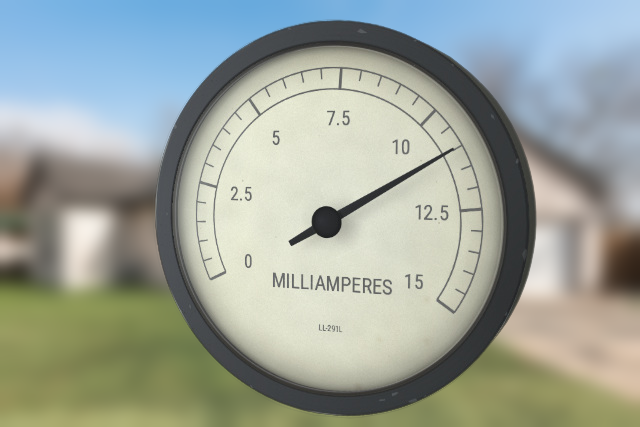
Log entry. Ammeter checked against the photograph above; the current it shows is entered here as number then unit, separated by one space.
11 mA
